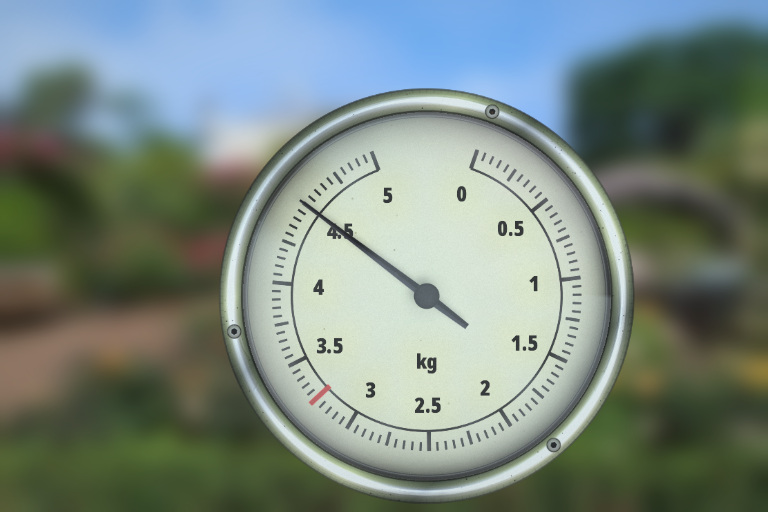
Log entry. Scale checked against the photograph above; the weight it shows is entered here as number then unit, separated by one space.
4.5 kg
